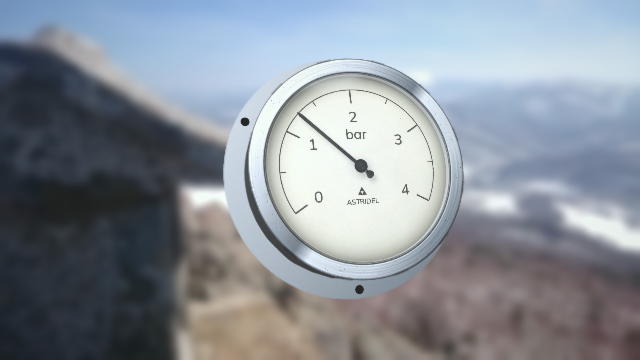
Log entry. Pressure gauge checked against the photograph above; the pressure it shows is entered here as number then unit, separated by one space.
1.25 bar
